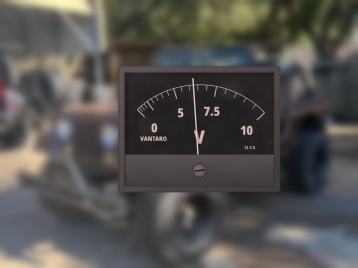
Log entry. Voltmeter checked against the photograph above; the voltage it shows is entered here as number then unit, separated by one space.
6.25 V
